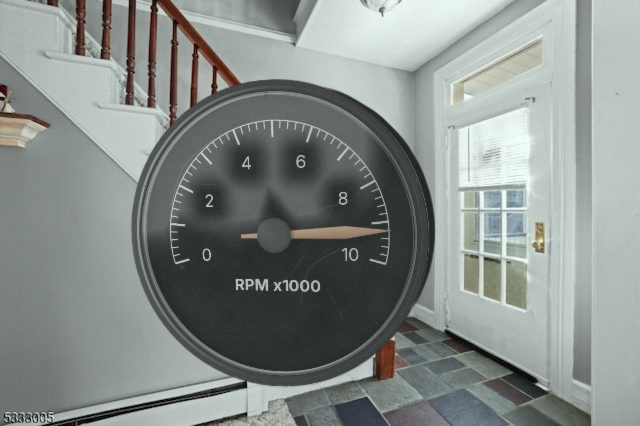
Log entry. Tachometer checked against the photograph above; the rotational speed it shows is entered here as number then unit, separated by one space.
9200 rpm
